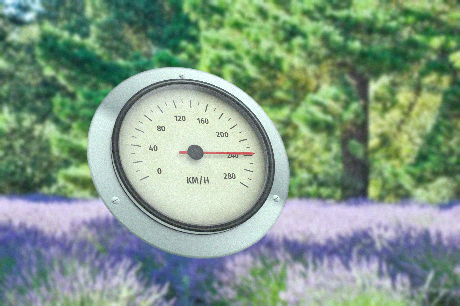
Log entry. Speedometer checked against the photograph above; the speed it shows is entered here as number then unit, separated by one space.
240 km/h
